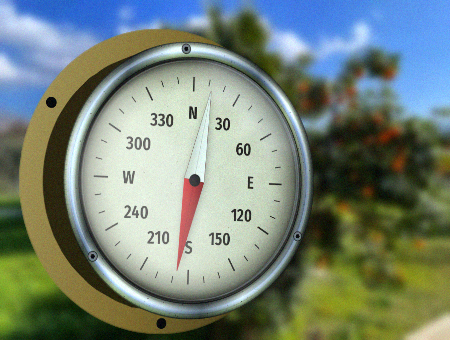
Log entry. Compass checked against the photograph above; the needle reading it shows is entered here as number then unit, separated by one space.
190 °
